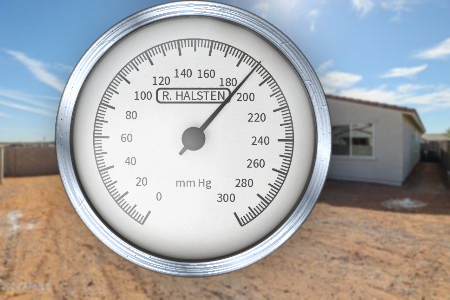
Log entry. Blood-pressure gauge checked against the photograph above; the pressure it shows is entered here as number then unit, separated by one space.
190 mmHg
